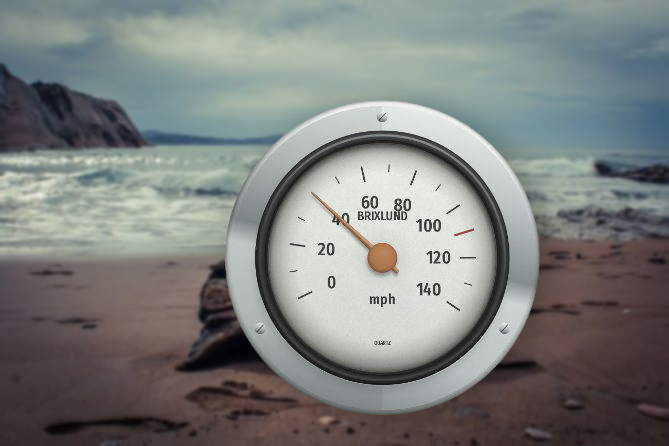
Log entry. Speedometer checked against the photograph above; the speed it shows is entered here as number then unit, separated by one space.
40 mph
